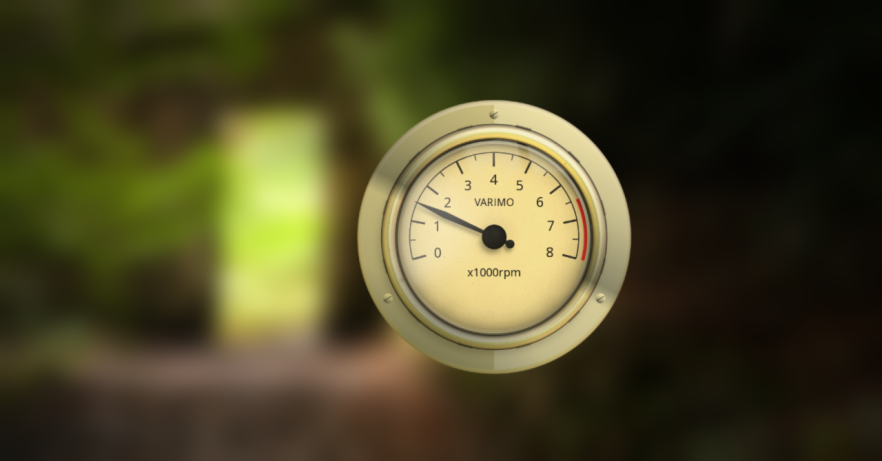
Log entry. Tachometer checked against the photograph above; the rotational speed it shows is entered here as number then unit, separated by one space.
1500 rpm
